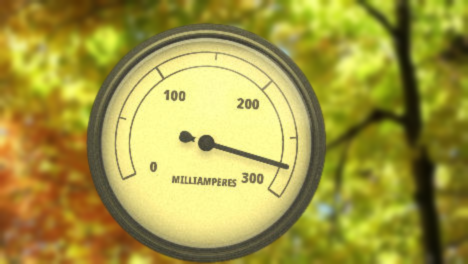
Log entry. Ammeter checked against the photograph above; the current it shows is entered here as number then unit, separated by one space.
275 mA
